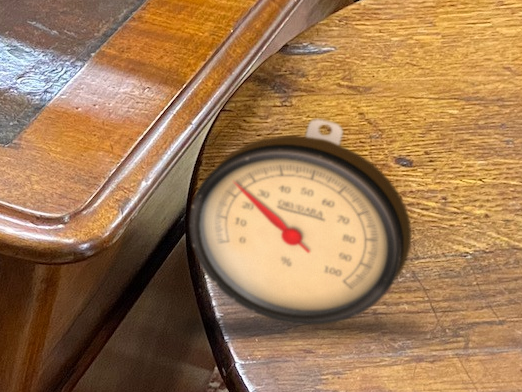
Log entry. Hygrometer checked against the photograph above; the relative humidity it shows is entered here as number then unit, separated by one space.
25 %
